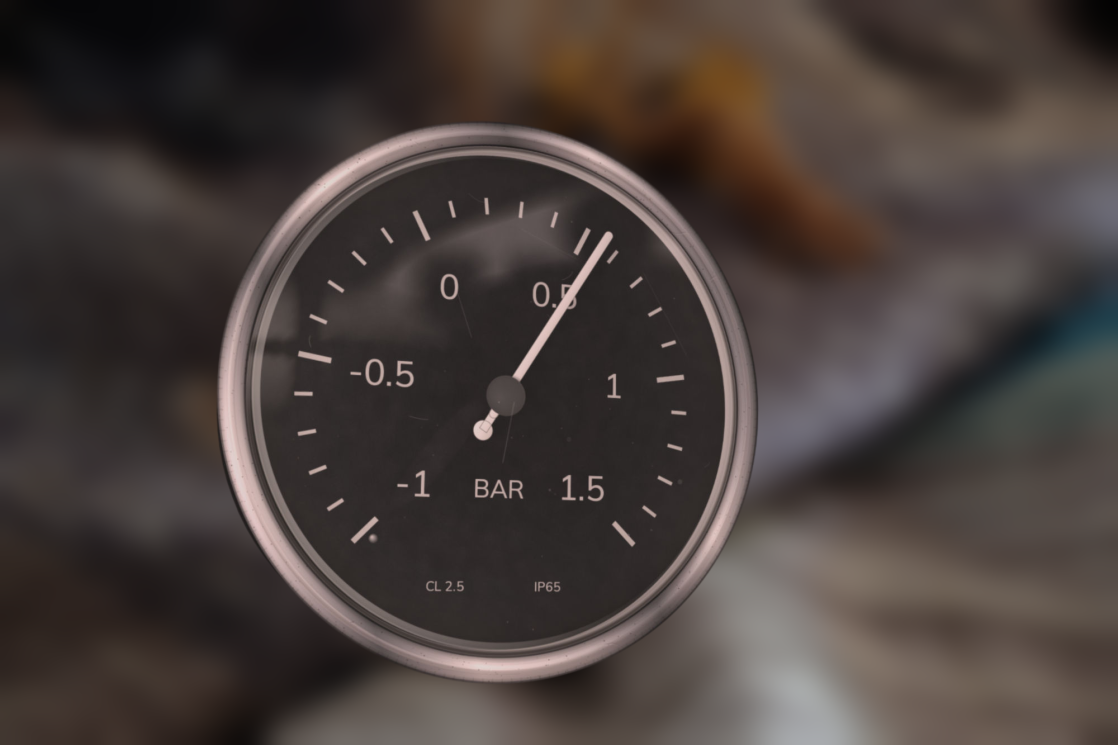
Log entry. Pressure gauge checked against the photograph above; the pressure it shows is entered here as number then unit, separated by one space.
0.55 bar
